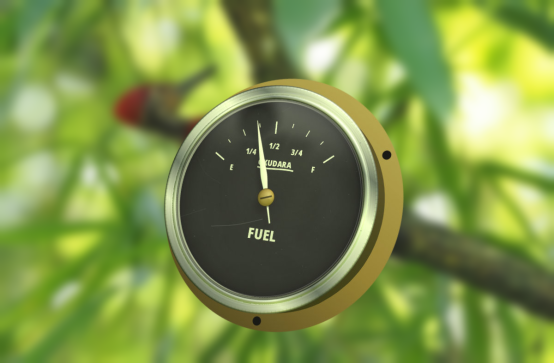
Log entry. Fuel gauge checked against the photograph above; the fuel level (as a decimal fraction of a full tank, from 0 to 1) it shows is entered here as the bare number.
0.375
